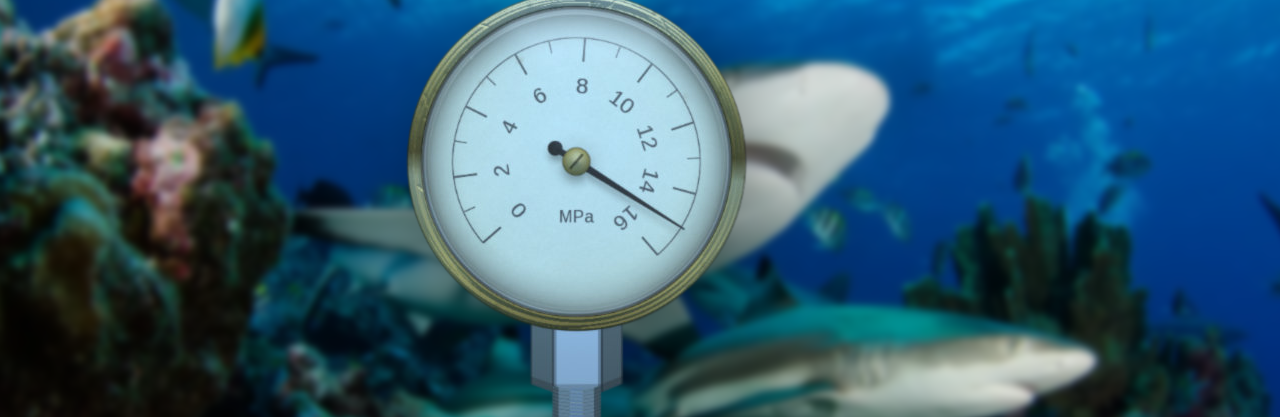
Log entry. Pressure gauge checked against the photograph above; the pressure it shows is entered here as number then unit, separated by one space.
15 MPa
